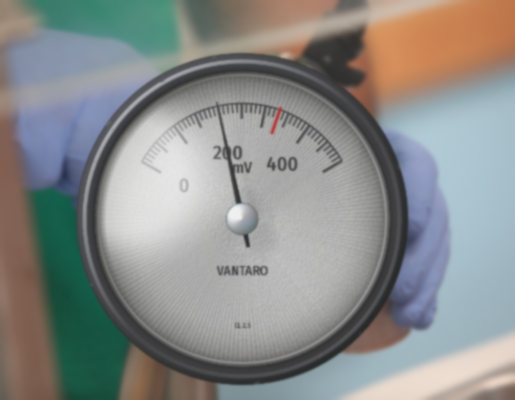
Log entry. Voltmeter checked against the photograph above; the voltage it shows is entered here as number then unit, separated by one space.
200 mV
